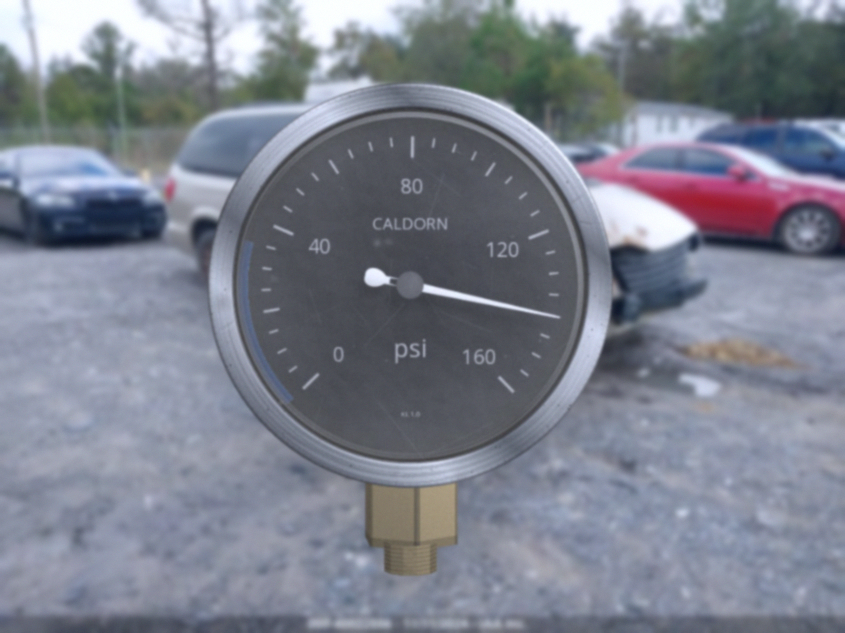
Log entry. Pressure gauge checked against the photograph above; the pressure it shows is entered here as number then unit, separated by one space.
140 psi
